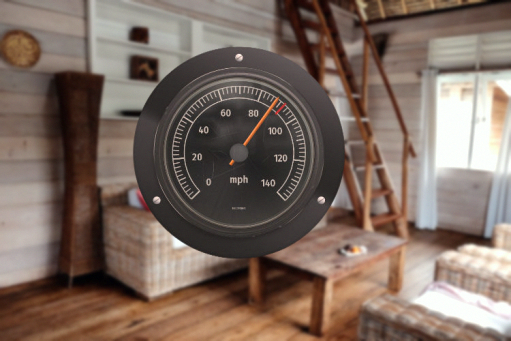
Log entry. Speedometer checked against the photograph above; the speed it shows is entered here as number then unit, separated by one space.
88 mph
